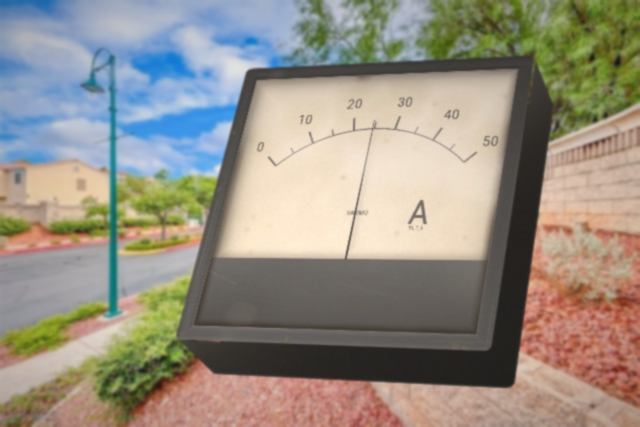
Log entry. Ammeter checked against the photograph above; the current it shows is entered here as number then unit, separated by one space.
25 A
